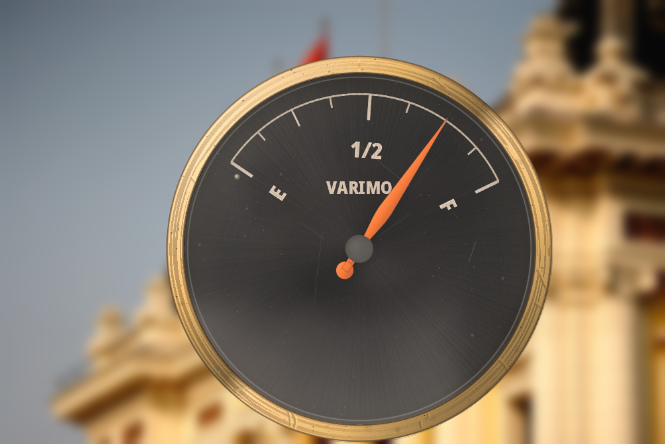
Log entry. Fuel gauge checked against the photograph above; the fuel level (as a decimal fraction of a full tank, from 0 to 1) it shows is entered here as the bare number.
0.75
